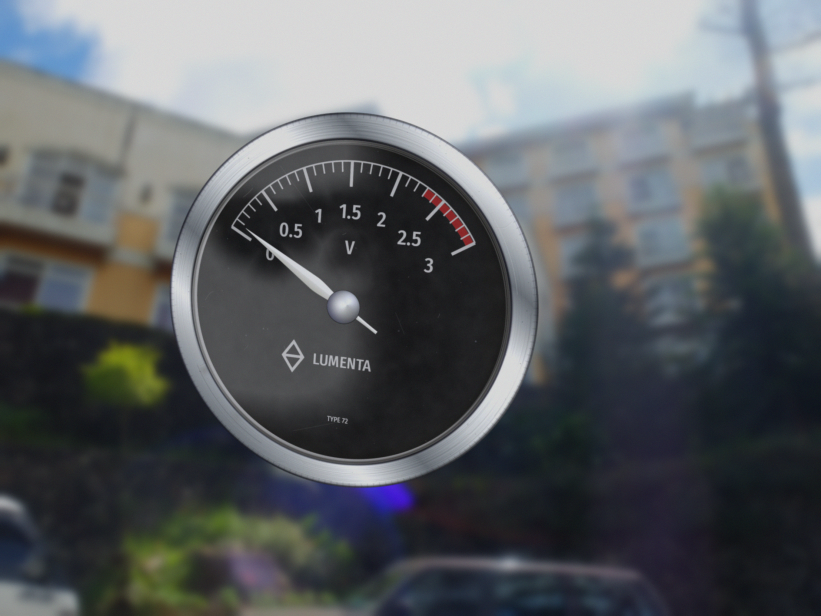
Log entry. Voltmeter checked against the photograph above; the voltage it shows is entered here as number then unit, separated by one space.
0.1 V
